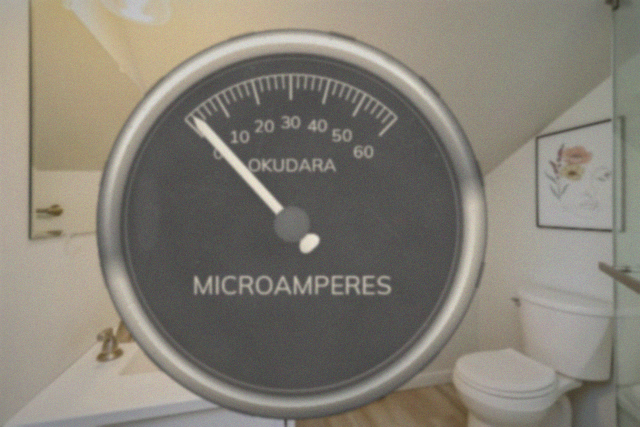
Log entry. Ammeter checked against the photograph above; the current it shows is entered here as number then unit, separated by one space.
2 µA
